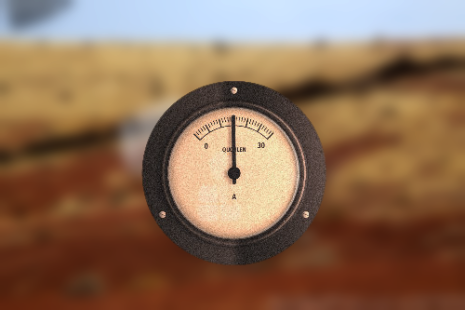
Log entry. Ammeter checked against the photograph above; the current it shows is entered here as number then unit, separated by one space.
15 A
